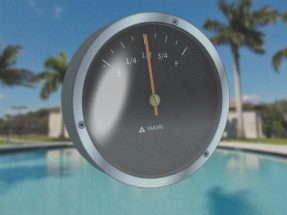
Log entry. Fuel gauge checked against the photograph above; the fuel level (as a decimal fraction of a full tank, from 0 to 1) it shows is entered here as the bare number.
0.5
